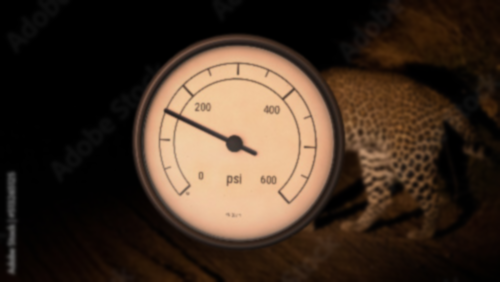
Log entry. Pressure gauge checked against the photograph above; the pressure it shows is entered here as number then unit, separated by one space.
150 psi
